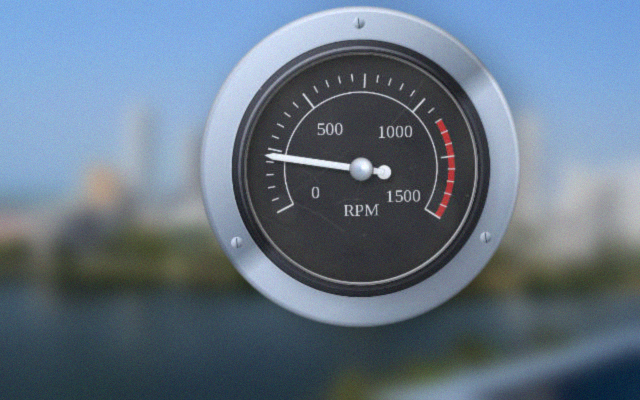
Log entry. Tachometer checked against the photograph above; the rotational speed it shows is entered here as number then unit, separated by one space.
225 rpm
